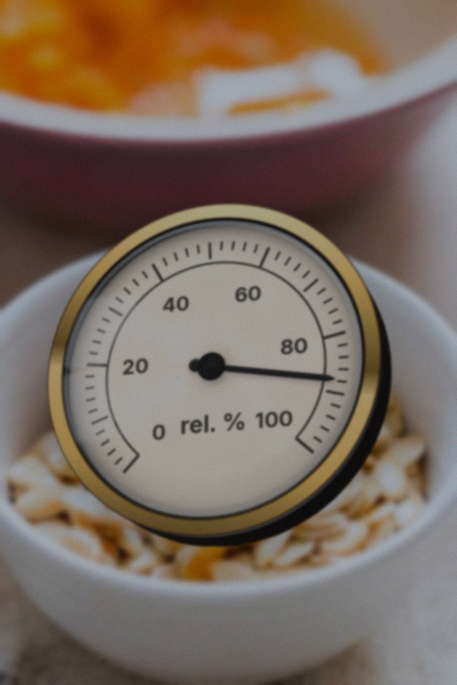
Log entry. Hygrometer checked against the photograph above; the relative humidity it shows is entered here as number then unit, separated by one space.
88 %
